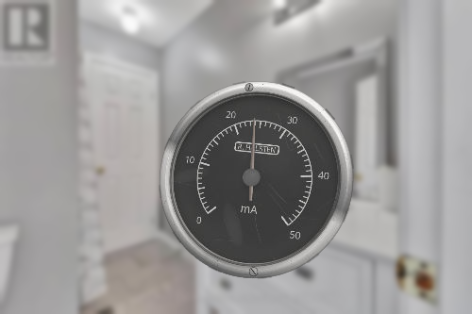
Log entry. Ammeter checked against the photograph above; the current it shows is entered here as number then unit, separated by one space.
24 mA
